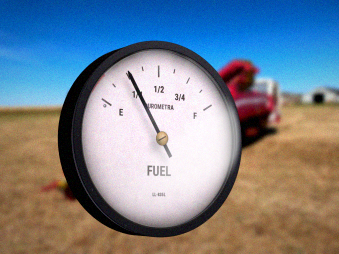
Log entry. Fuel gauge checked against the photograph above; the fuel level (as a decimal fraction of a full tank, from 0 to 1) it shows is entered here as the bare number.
0.25
